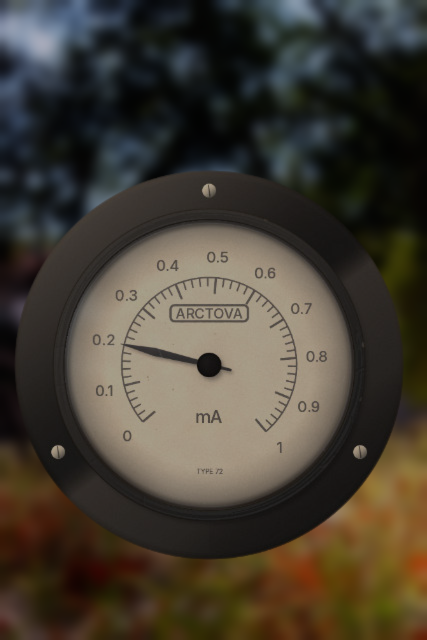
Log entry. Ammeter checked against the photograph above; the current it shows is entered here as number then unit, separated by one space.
0.2 mA
